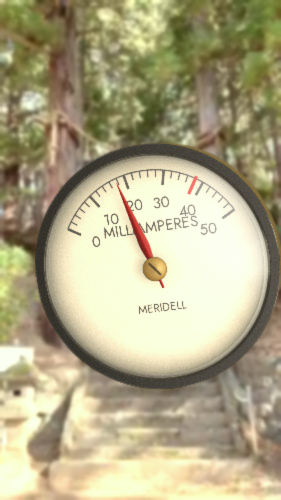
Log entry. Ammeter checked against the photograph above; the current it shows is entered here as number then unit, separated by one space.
18 mA
